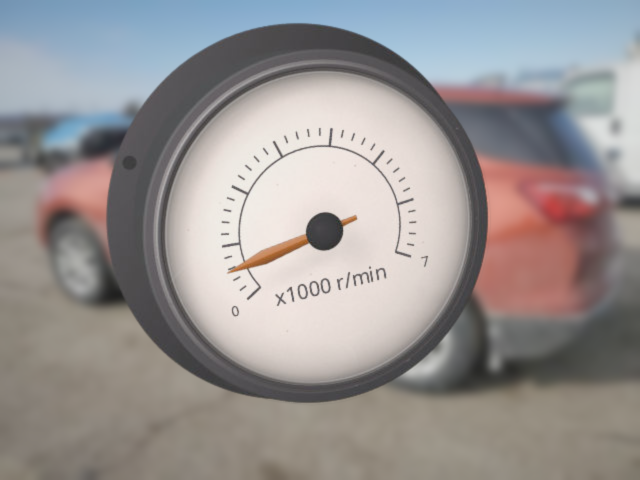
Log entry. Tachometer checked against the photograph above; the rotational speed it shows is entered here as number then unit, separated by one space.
600 rpm
